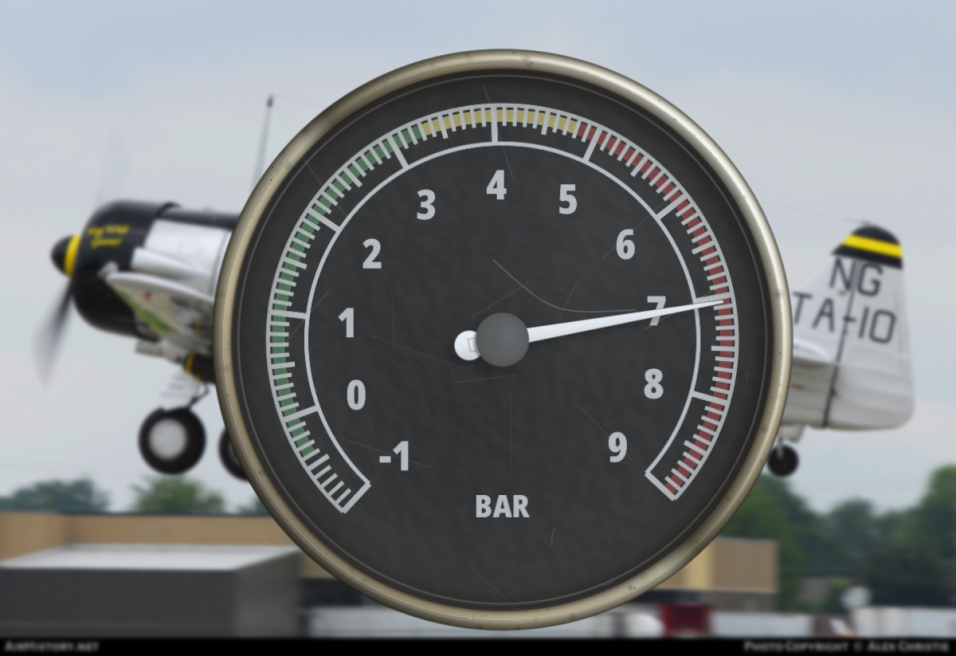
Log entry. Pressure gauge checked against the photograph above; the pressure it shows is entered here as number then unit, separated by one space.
7.05 bar
